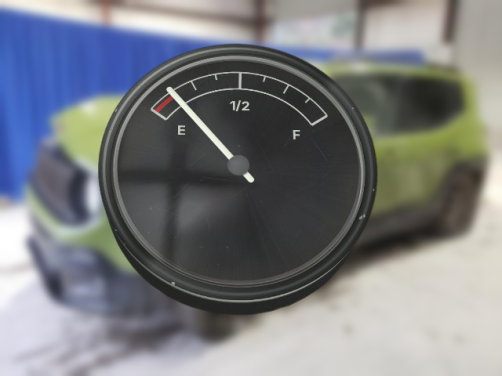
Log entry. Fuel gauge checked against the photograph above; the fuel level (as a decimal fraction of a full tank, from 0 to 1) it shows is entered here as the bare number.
0.125
